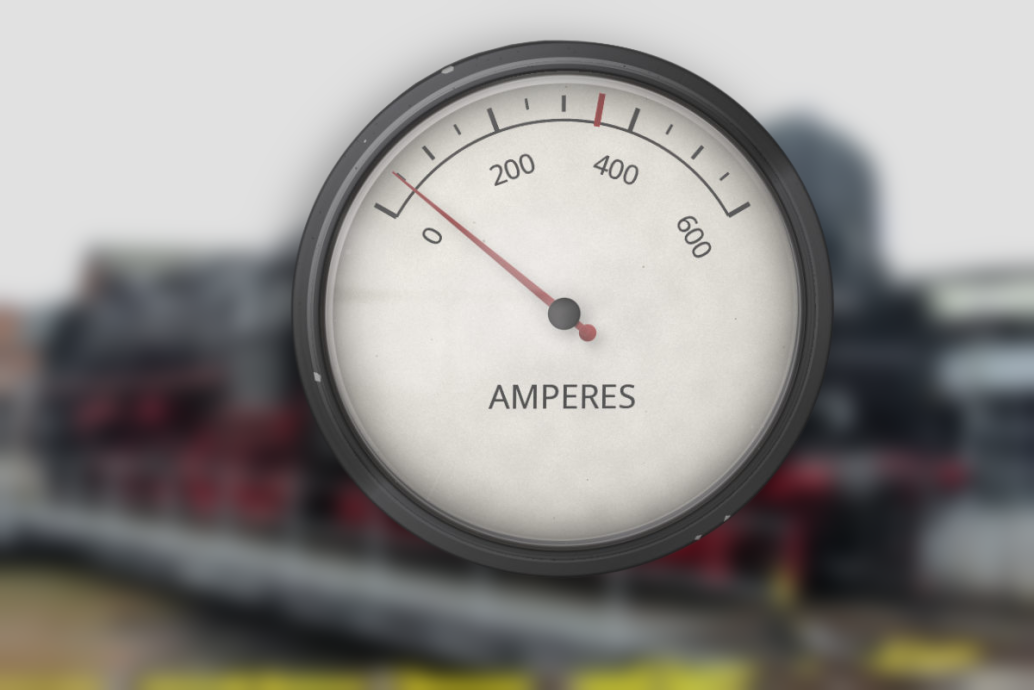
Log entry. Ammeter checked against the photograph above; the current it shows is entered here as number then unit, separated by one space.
50 A
